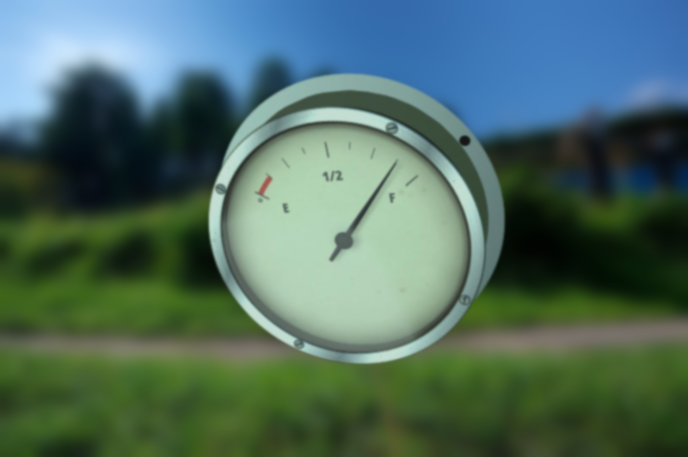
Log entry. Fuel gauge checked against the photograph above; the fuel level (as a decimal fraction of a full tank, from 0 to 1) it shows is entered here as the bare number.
0.875
